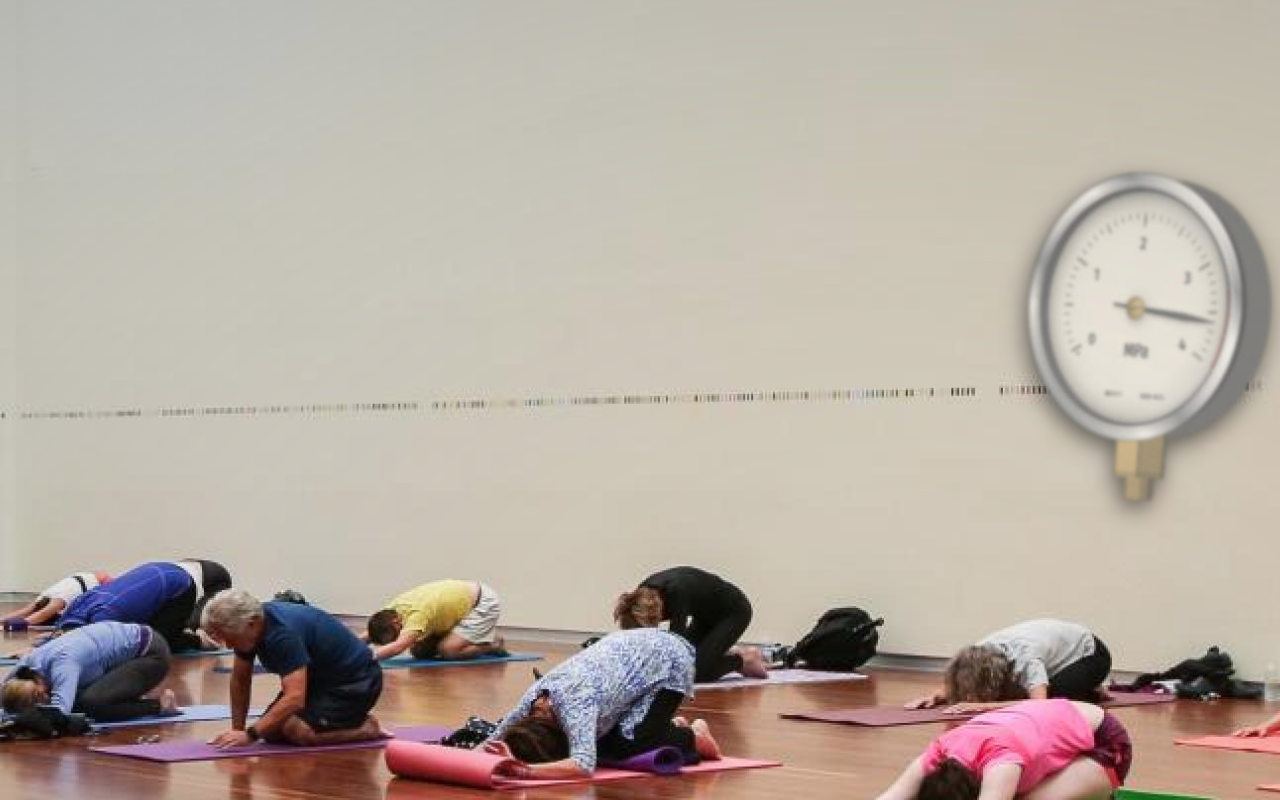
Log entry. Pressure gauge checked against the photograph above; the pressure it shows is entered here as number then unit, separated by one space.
3.6 MPa
